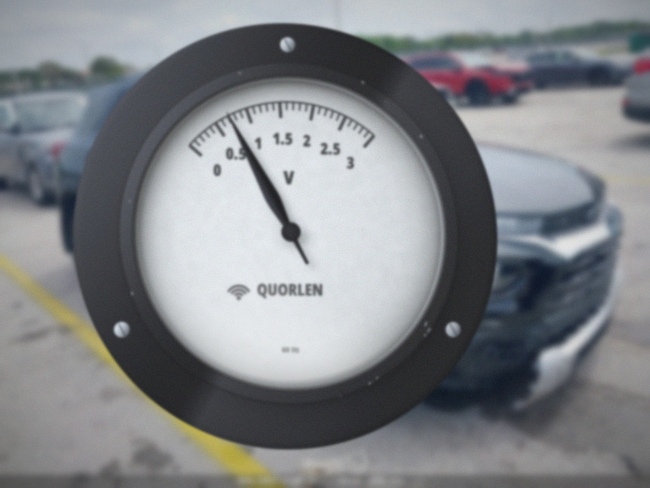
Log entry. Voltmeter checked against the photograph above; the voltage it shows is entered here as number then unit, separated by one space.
0.7 V
